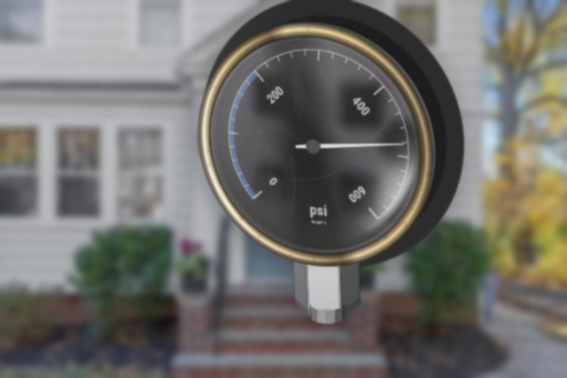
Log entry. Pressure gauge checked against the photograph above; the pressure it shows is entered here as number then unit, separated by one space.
480 psi
